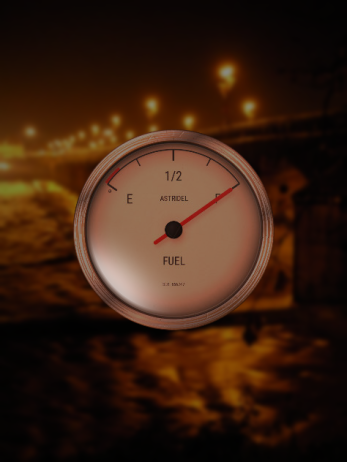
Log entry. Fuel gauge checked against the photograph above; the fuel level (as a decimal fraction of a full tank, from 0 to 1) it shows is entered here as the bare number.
1
